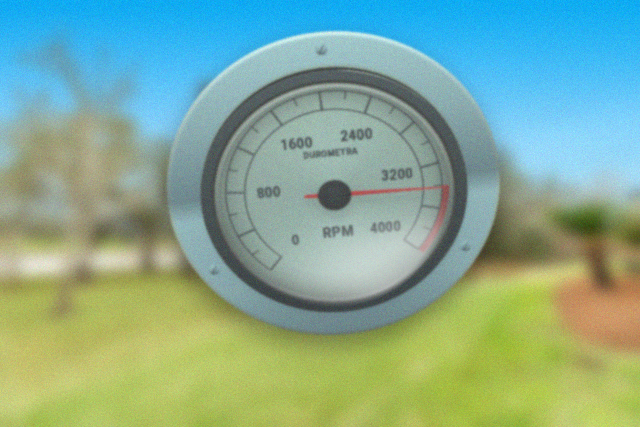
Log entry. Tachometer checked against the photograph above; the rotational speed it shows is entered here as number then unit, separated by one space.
3400 rpm
